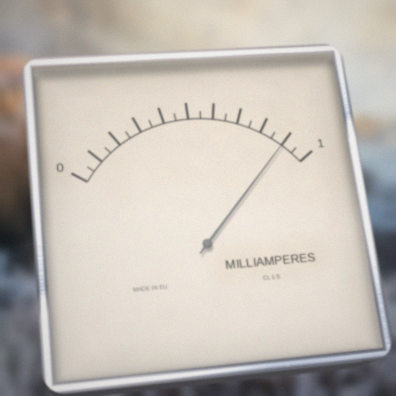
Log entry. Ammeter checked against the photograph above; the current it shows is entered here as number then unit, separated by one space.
0.9 mA
